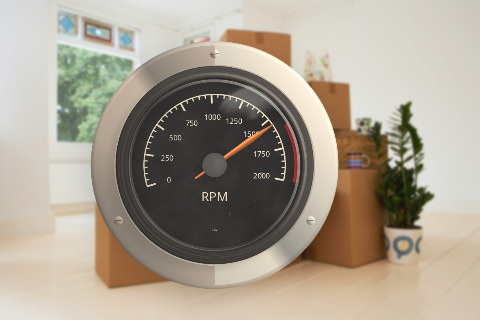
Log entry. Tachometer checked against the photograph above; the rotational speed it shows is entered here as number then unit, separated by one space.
1550 rpm
